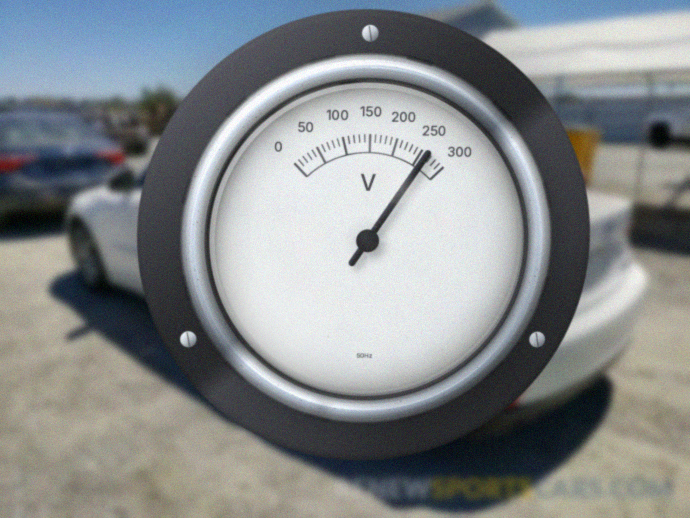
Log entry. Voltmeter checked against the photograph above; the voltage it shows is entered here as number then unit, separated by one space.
260 V
